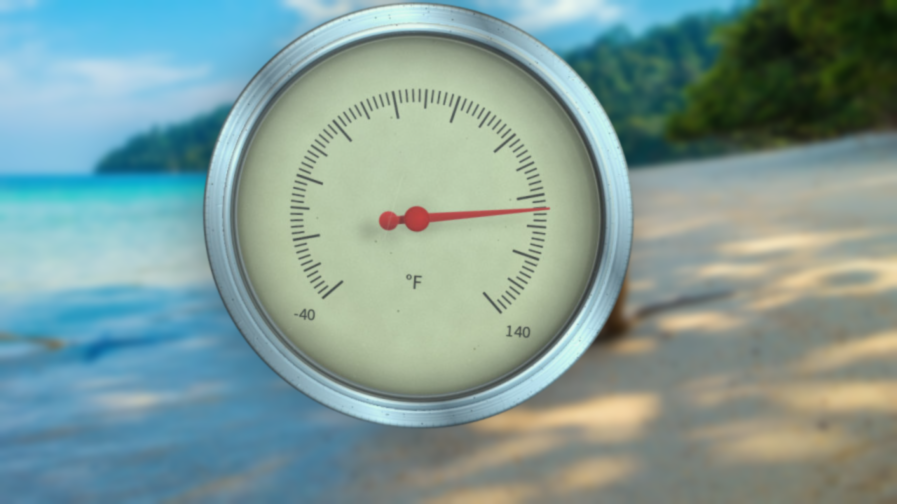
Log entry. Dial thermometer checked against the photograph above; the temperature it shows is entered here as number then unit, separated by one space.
104 °F
